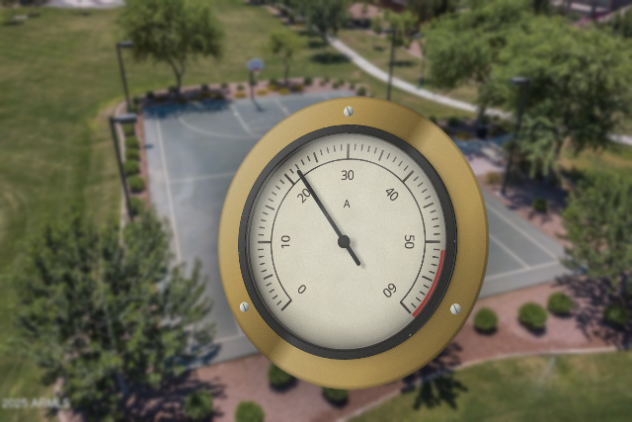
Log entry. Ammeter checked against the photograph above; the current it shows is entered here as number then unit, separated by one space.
22 A
